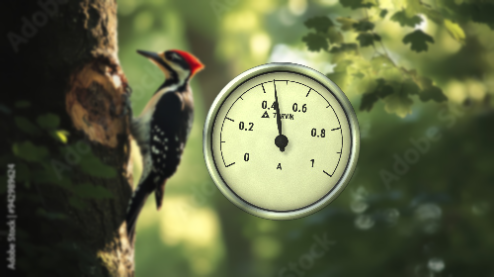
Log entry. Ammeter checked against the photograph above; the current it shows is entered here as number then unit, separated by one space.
0.45 A
